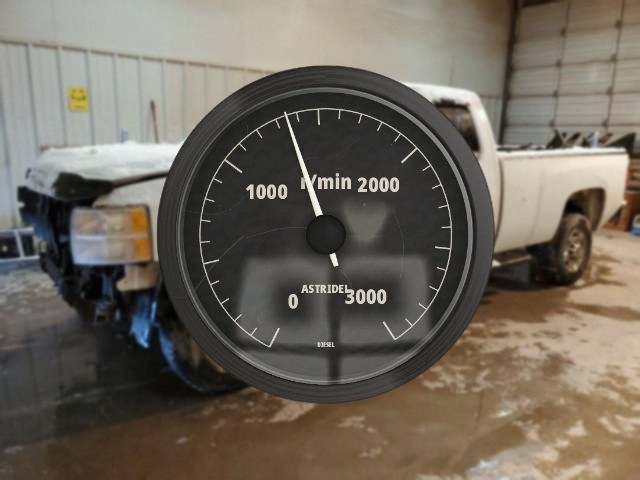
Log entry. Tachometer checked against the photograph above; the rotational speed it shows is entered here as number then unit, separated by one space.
1350 rpm
